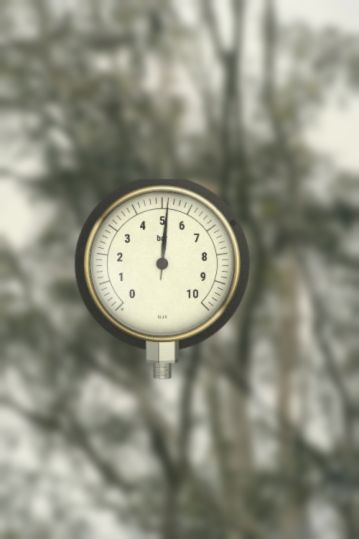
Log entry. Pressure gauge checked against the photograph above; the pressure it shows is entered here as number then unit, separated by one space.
5.2 bar
